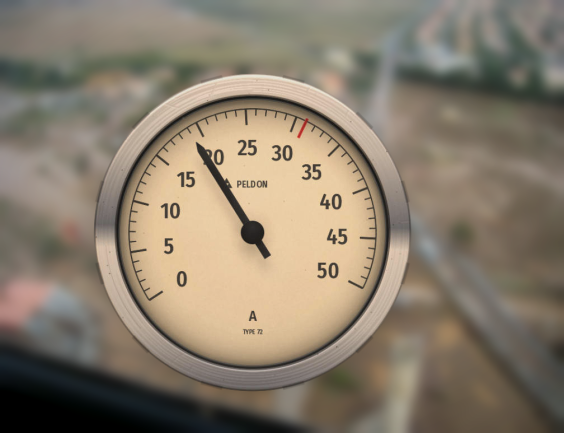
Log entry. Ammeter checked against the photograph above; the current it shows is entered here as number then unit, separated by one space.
19 A
